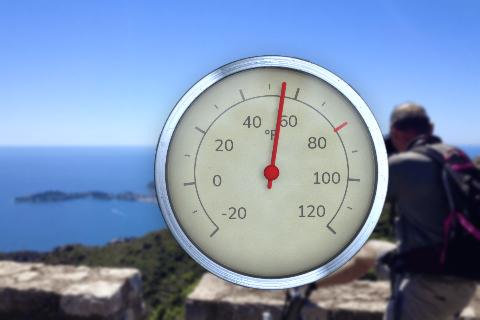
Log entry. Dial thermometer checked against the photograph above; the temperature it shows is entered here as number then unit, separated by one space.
55 °F
